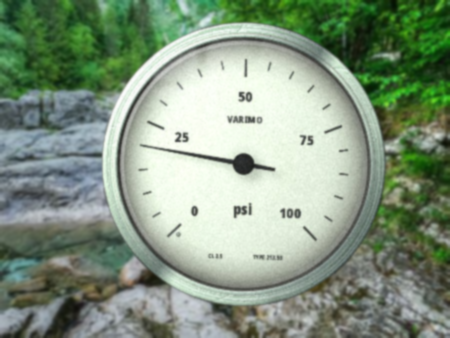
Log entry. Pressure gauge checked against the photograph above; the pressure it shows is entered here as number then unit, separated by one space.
20 psi
